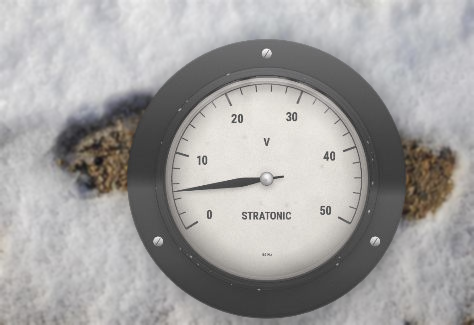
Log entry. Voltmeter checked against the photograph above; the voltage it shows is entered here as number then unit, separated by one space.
5 V
